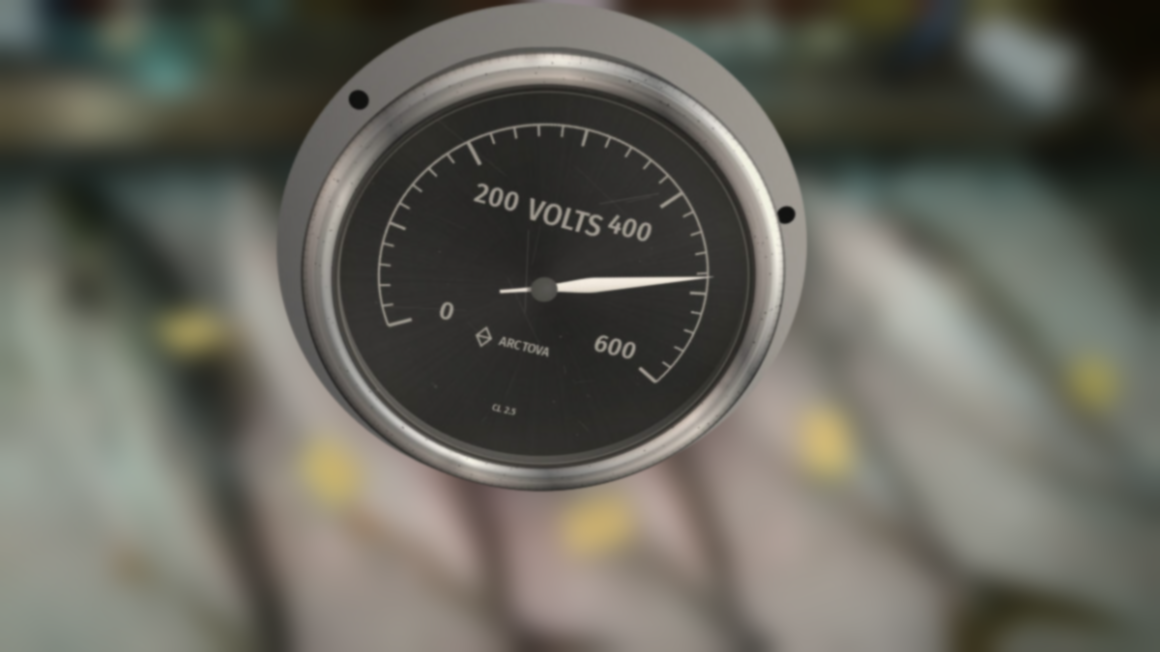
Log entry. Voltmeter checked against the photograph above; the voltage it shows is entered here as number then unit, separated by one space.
480 V
